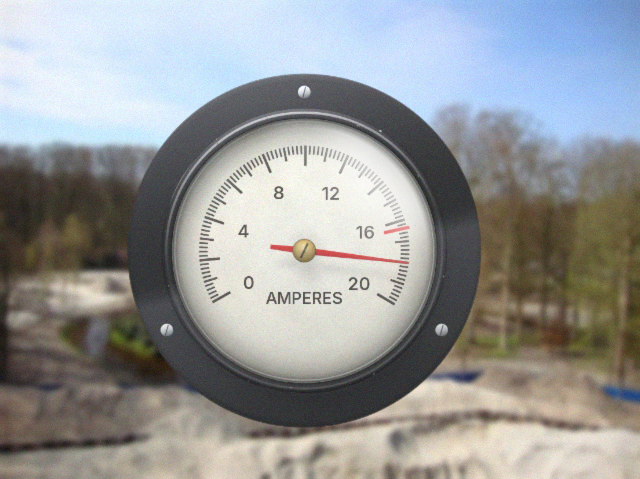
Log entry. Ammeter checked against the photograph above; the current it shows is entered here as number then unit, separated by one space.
18 A
